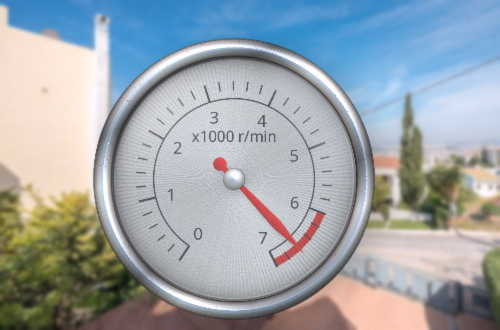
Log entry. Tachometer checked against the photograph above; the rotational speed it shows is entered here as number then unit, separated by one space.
6600 rpm
